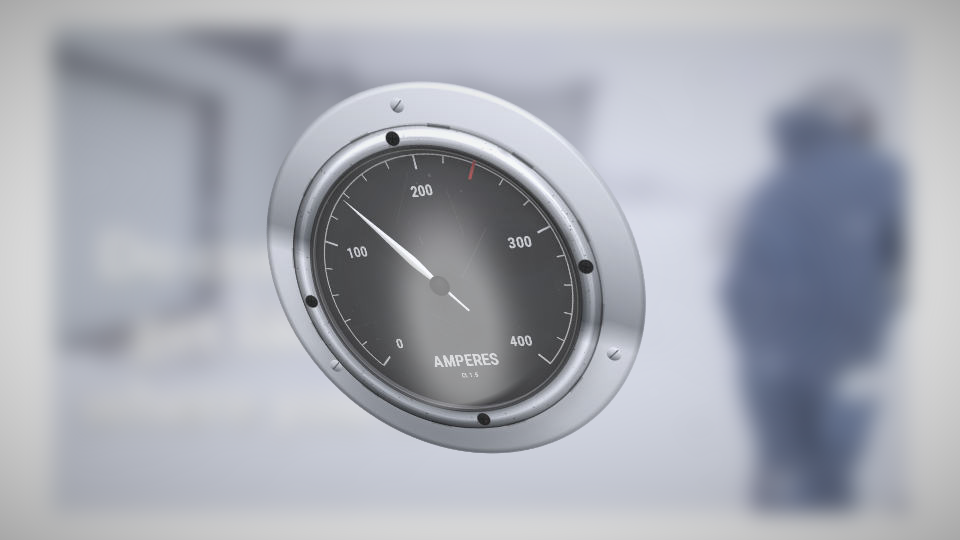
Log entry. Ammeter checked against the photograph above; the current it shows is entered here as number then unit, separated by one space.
140 A
